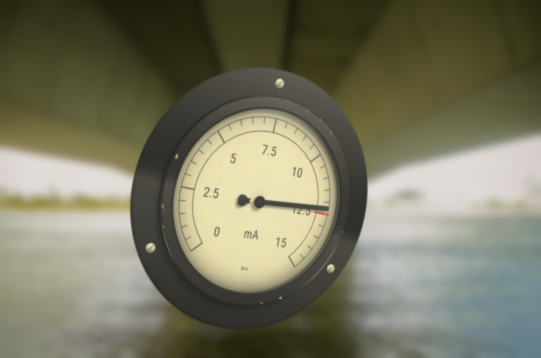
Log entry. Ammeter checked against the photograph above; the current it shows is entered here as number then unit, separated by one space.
12.25 mA
